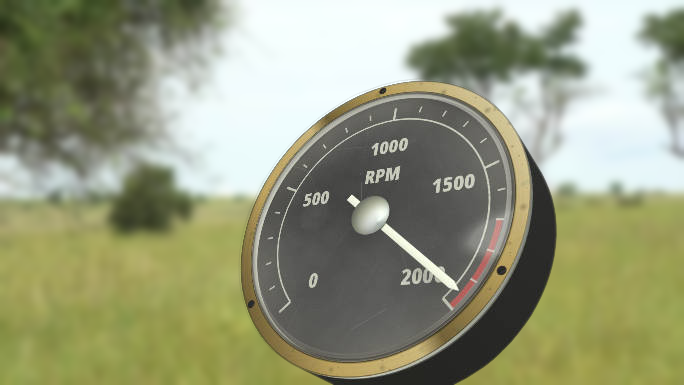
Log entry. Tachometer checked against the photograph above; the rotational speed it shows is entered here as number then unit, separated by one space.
1950 rpm
